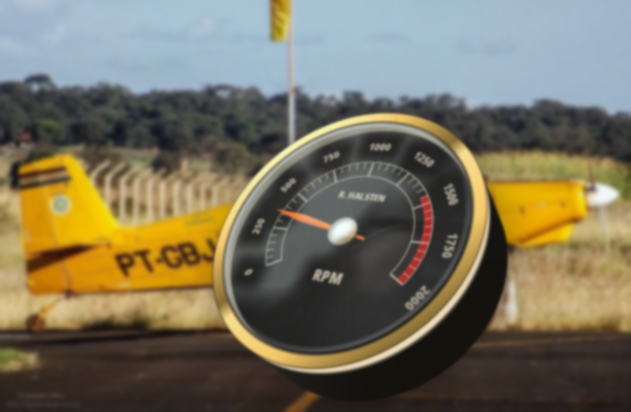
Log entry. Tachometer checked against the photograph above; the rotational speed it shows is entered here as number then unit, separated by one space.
350 rpm
